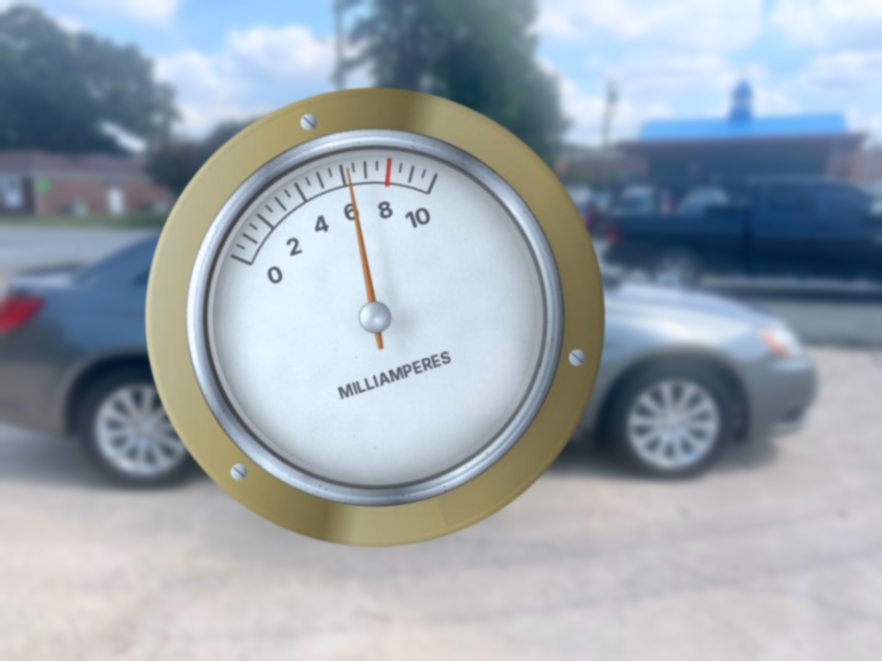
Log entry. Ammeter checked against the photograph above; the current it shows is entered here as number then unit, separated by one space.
6.25 mA
